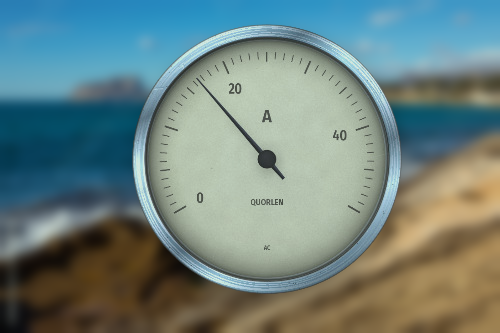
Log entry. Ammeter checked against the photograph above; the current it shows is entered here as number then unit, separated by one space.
16.5 A
